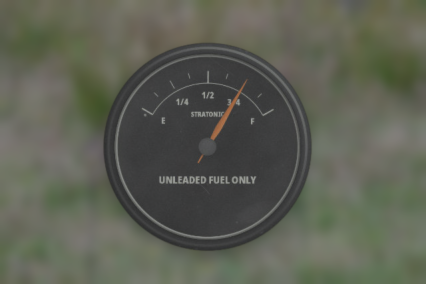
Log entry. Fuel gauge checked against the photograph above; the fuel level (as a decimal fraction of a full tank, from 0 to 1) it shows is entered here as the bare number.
0.75
